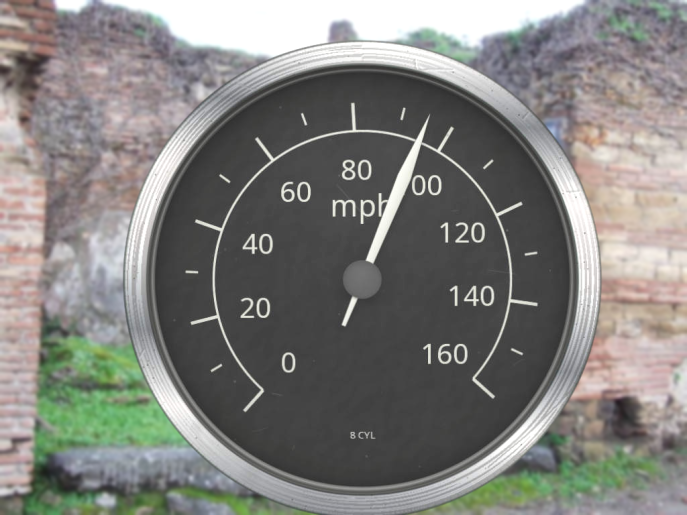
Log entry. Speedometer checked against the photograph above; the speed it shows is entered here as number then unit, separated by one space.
95 mph
